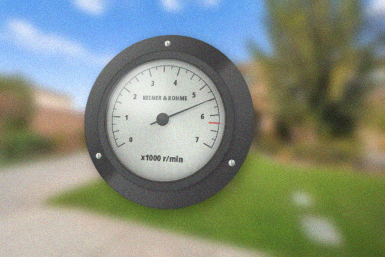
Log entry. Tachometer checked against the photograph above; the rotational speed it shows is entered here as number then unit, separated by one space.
5500 rpm
